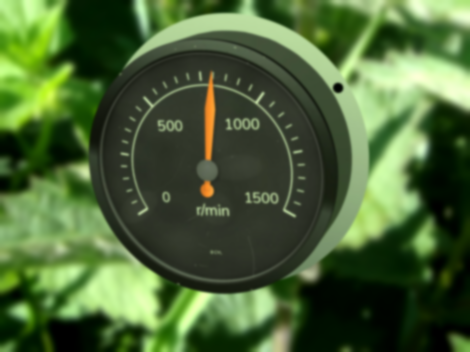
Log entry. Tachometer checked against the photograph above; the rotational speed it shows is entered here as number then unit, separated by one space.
800 rpm
